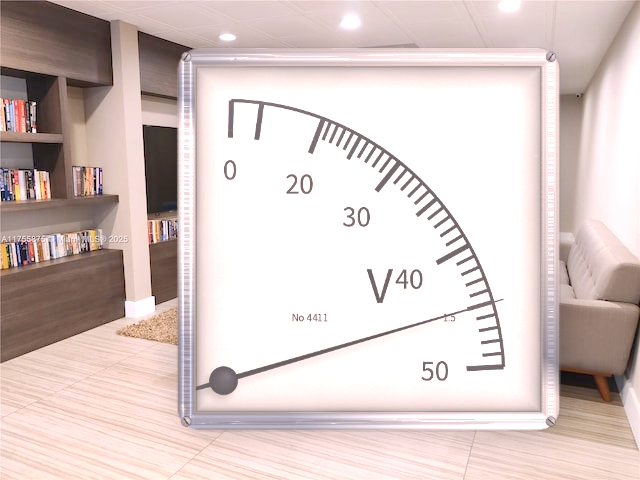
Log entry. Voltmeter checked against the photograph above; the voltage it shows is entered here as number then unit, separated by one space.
45 V
